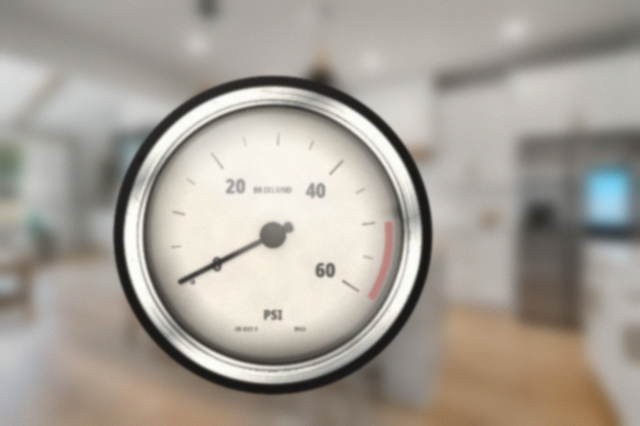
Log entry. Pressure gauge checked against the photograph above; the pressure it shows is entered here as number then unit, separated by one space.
0 psi
